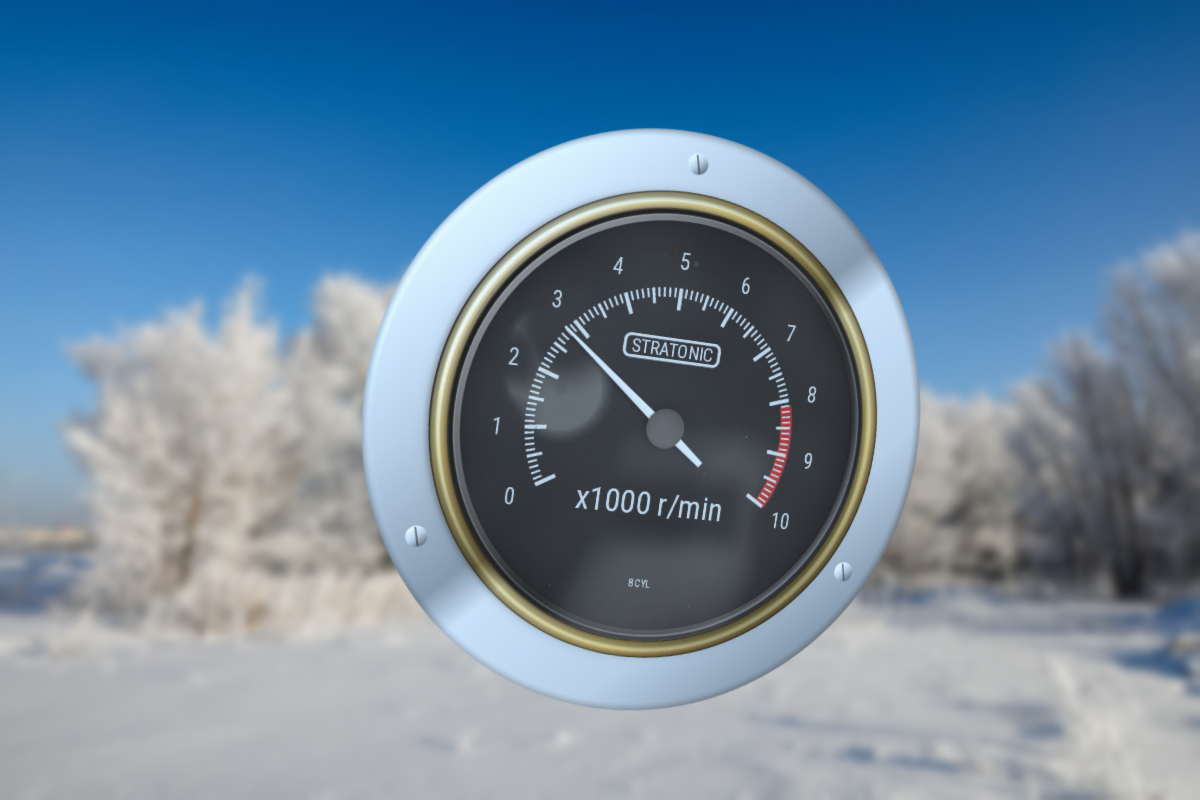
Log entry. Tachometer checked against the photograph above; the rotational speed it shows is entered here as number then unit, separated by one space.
2800 rpm
